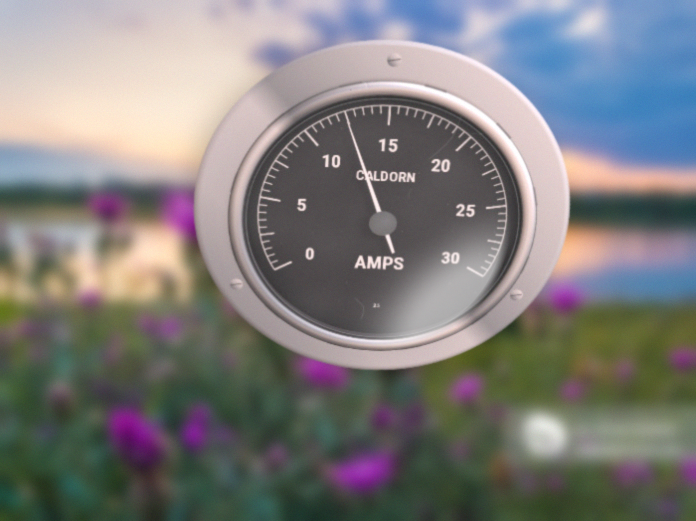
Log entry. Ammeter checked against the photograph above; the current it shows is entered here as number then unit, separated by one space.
12.5 A
